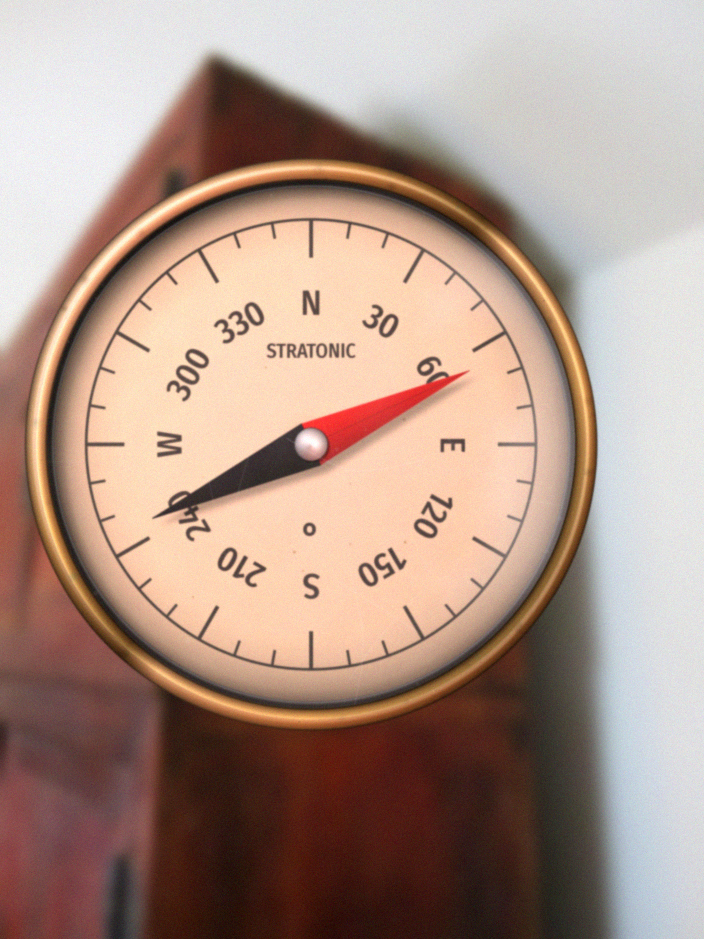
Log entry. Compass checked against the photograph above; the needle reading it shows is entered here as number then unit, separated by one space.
65 °
